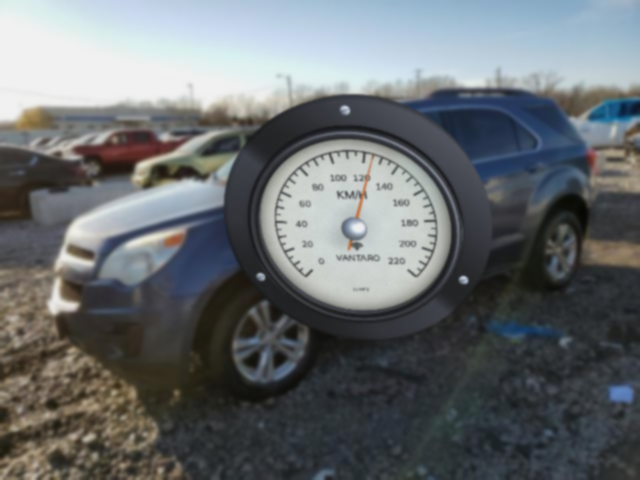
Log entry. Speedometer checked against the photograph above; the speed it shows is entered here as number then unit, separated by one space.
125 km/h
